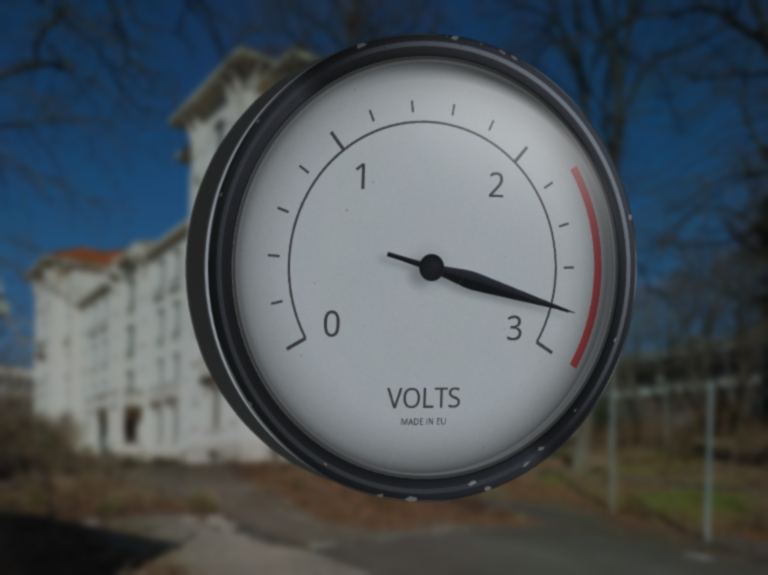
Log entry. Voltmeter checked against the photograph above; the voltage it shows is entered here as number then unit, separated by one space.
2.8 V
